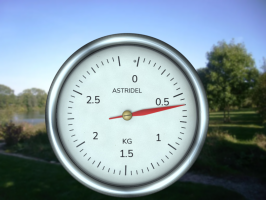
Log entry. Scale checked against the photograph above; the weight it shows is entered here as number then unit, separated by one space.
0.6 kg
